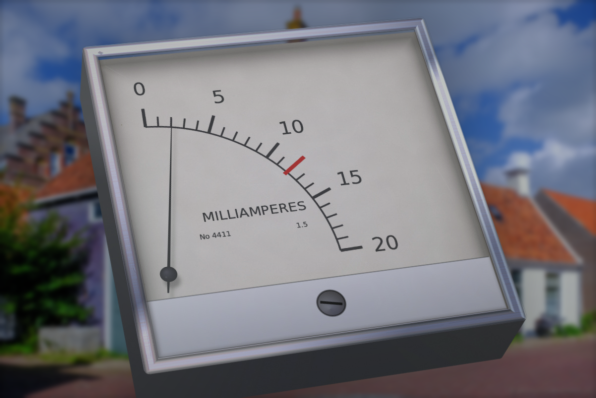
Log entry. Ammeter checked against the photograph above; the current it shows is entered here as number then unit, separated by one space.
2 mA
